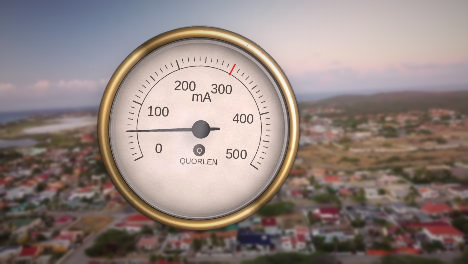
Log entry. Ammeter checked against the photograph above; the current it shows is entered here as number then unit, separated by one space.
50 mA
